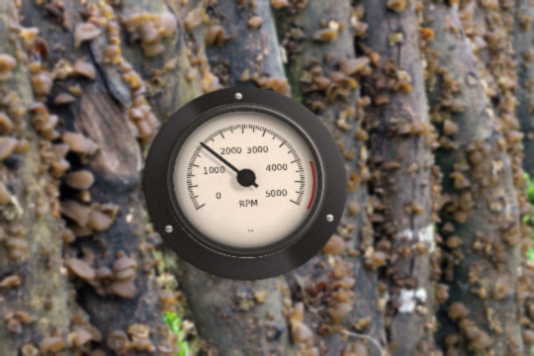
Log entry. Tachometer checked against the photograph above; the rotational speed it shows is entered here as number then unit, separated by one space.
1500 rpm
